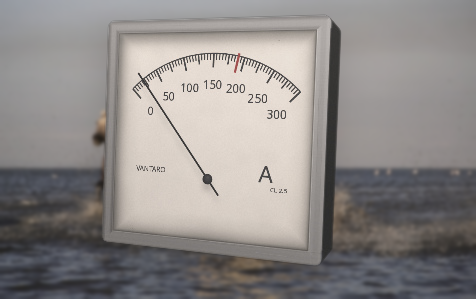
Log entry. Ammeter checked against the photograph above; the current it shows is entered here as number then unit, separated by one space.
25 A
